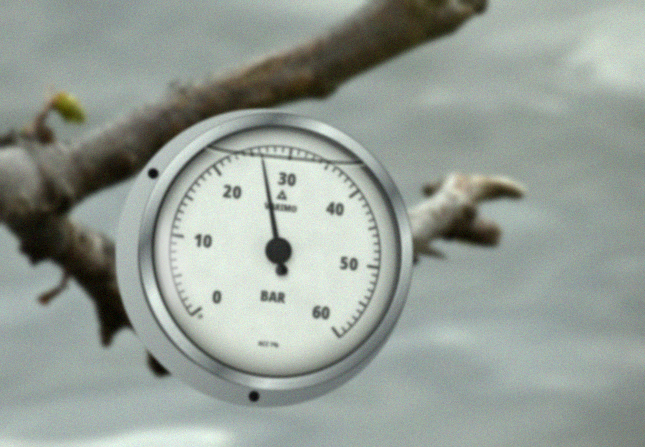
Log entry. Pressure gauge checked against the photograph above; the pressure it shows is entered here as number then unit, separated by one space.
26 bar
